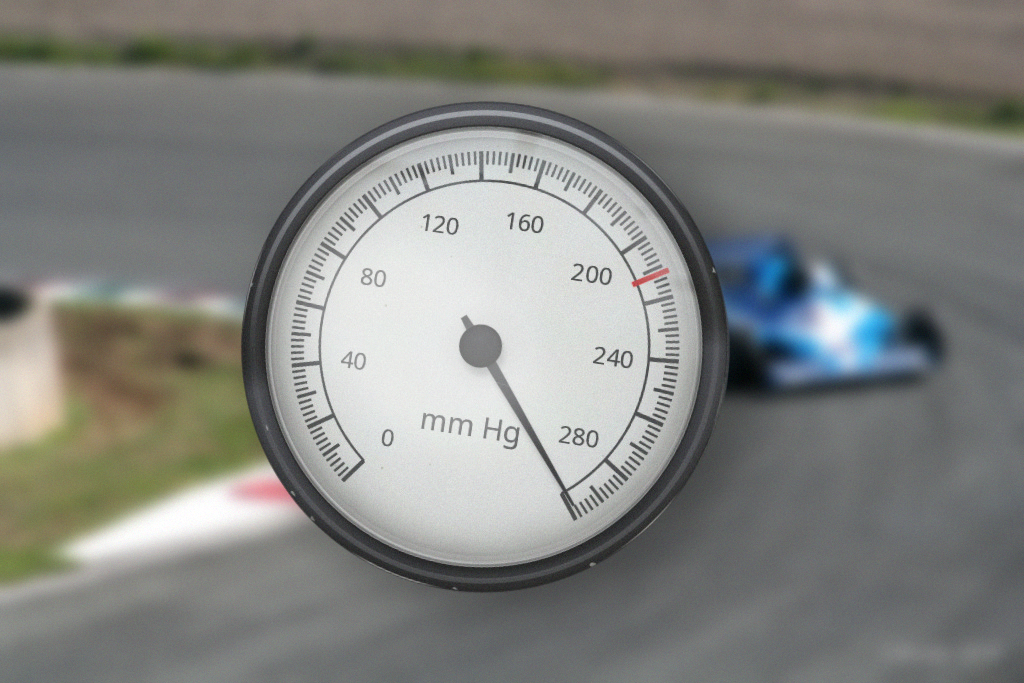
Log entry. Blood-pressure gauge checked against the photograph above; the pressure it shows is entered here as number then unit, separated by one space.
298 mmHg
